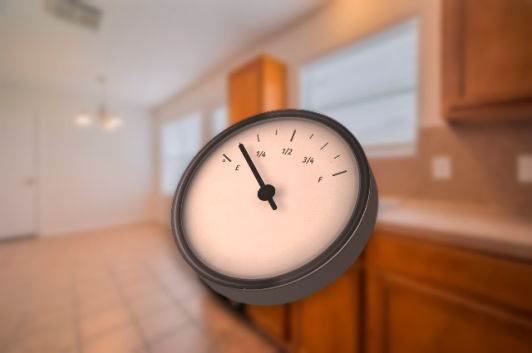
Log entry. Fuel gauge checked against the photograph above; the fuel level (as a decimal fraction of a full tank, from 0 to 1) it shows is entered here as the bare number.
0.125
